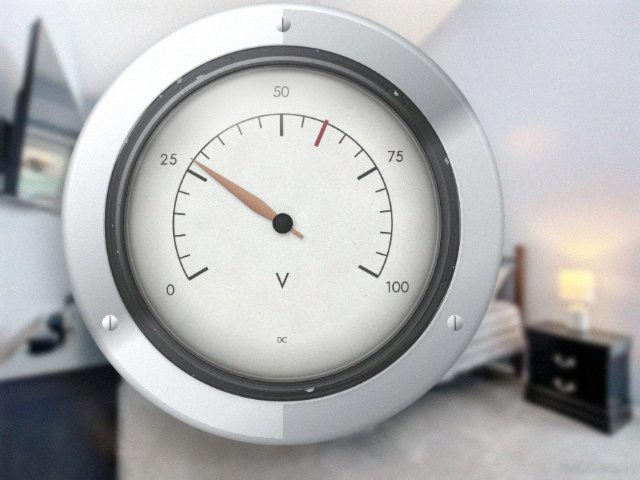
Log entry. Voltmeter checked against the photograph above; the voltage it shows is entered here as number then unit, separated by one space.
27.5 V
